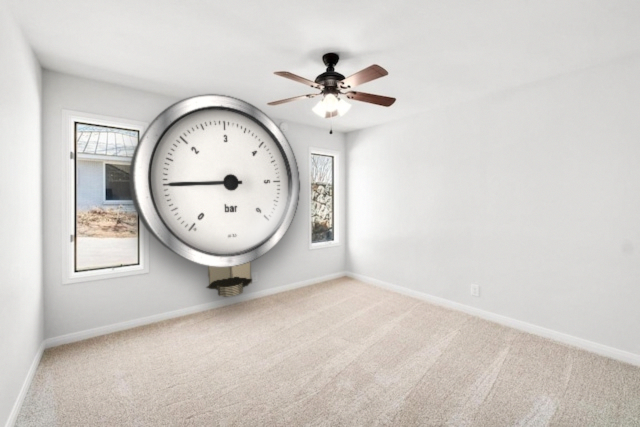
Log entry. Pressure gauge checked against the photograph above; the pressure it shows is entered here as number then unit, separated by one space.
1 bar
